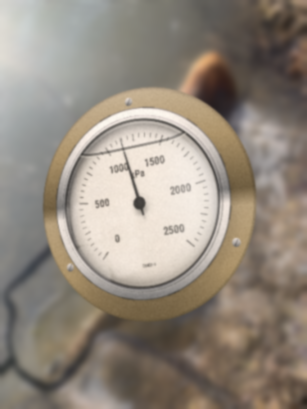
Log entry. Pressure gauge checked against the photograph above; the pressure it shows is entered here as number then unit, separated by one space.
1150 kPa
